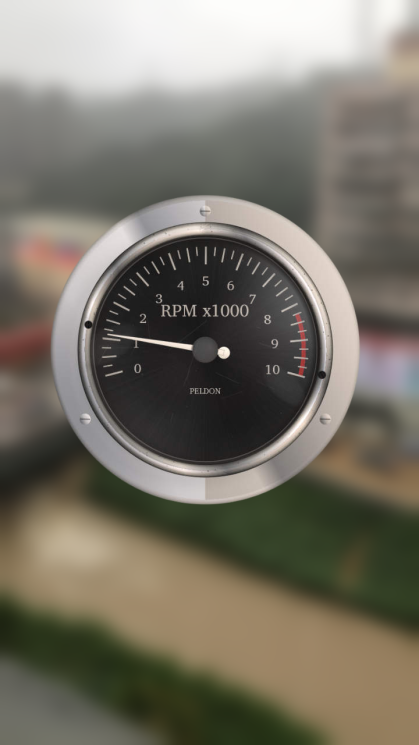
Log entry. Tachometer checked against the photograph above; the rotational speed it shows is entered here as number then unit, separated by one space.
1125 rpm
